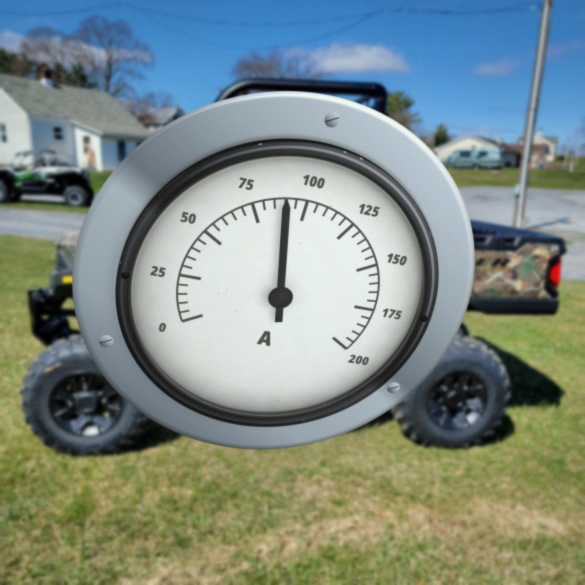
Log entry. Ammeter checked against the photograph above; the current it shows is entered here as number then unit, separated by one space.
90 A
